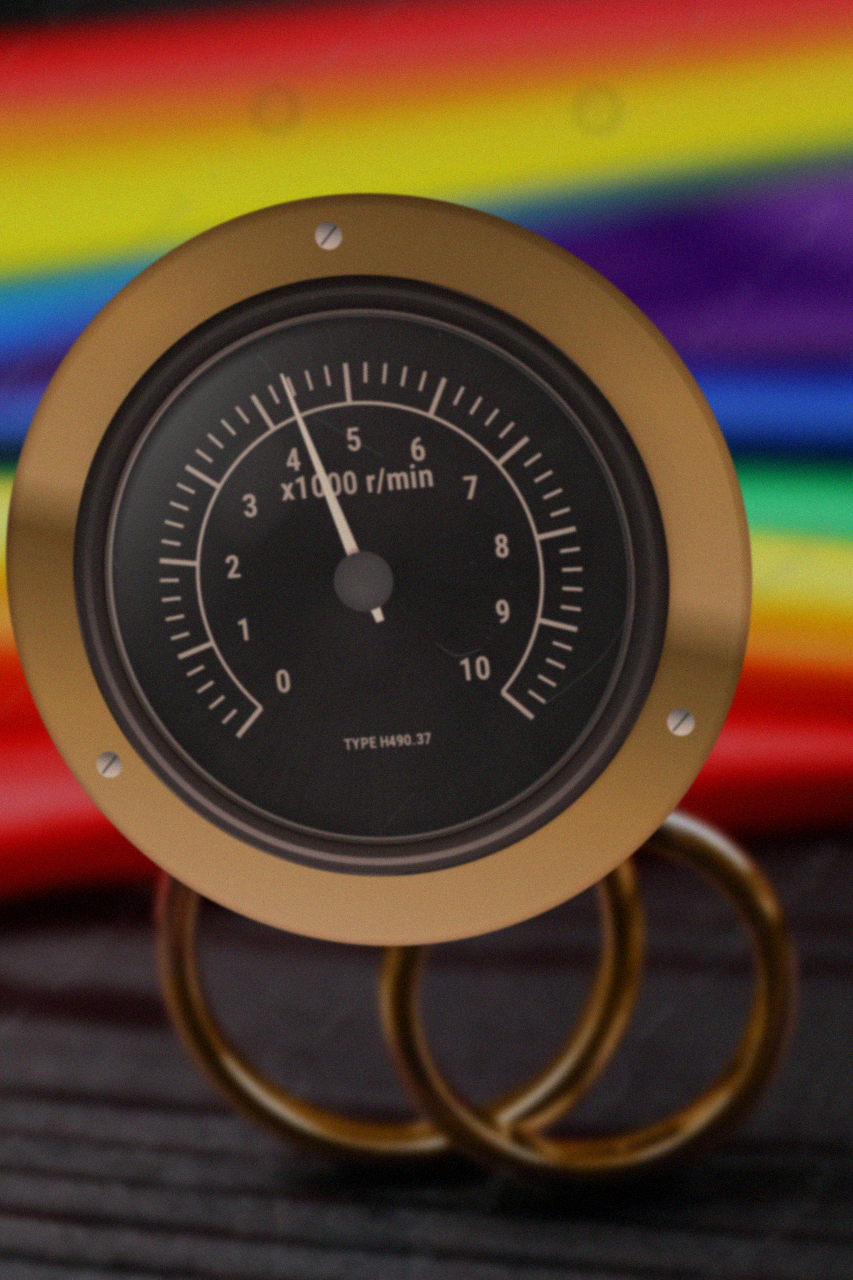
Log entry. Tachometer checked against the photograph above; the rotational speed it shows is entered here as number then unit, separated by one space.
4400 rpm
